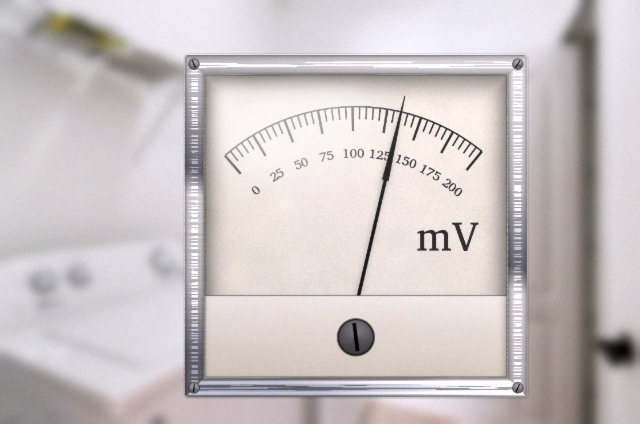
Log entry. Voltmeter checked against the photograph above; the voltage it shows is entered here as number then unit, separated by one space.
135 mV
